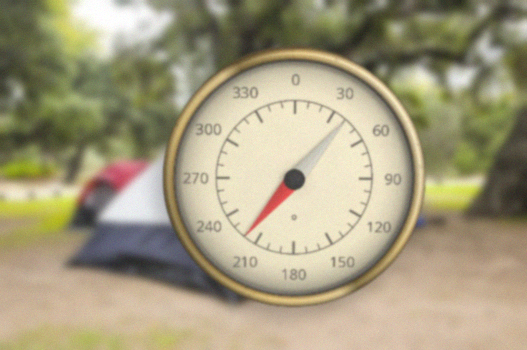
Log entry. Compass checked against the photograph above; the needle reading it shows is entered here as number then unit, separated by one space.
220 °
